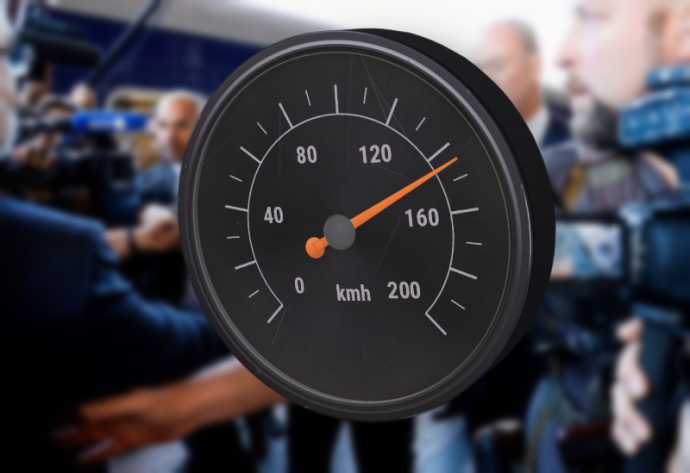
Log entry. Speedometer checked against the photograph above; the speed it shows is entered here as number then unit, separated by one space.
145 km/h
